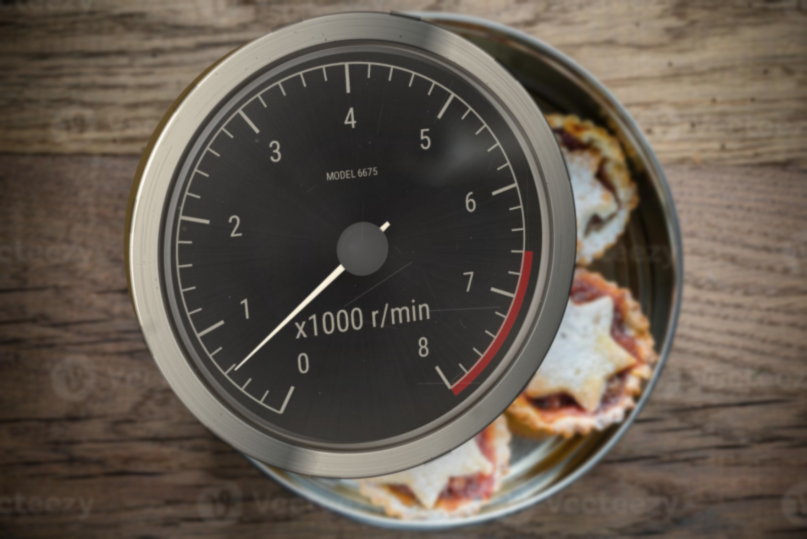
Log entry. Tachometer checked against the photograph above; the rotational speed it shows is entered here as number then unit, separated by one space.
600 rpm
